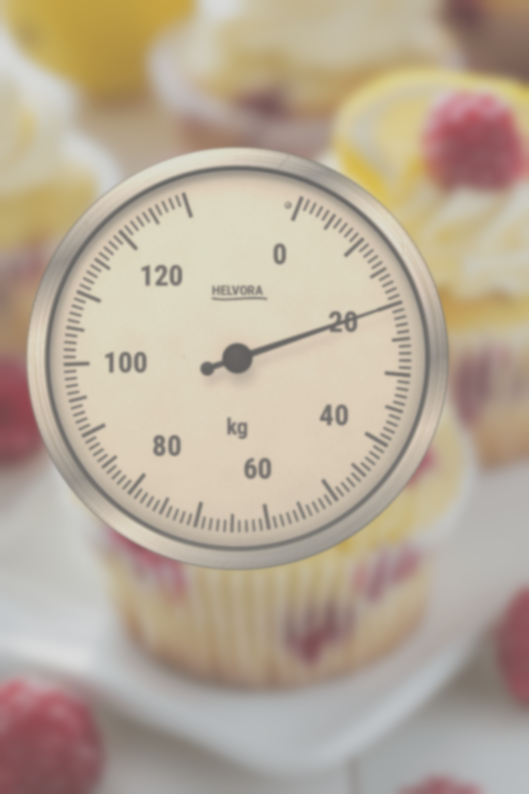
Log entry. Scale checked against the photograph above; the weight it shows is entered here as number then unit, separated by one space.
20 kg
